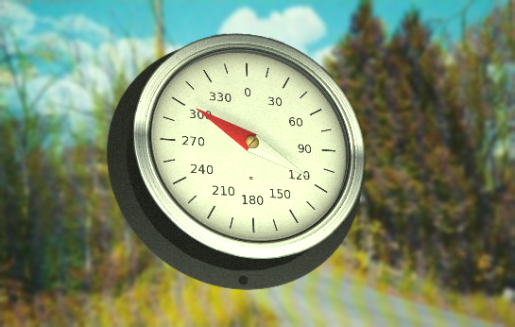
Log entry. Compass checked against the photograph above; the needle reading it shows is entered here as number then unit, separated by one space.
300 °
